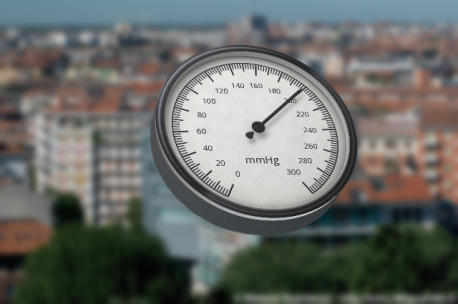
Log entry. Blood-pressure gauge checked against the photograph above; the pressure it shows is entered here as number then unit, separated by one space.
200 mmHg
